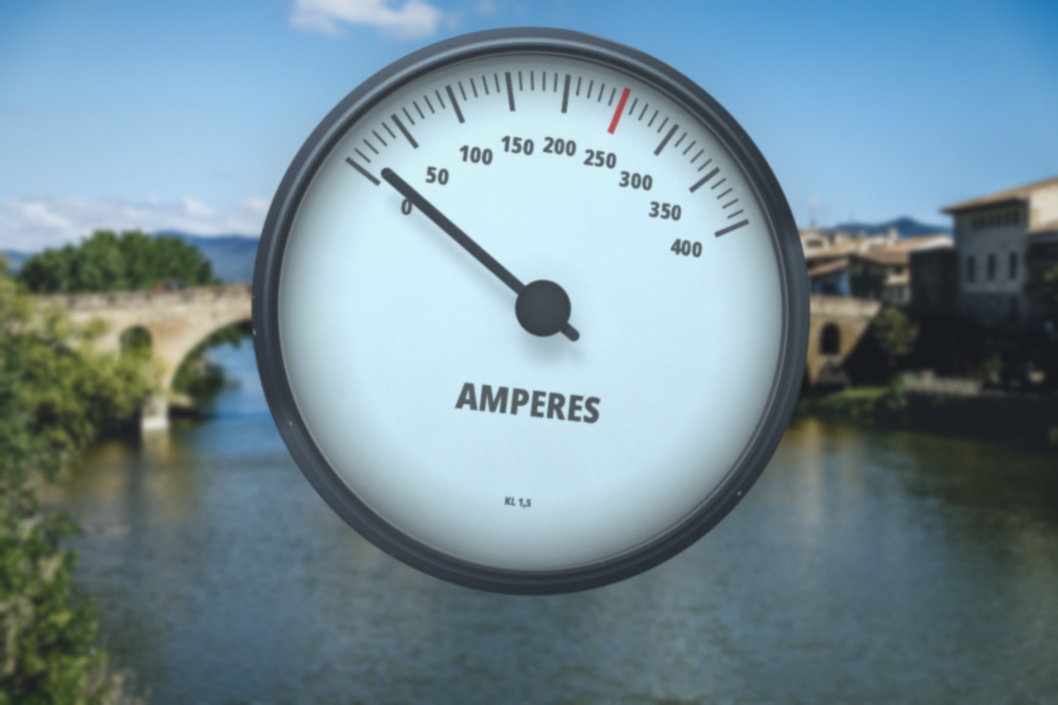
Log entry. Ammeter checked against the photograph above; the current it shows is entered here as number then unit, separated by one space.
10 A
